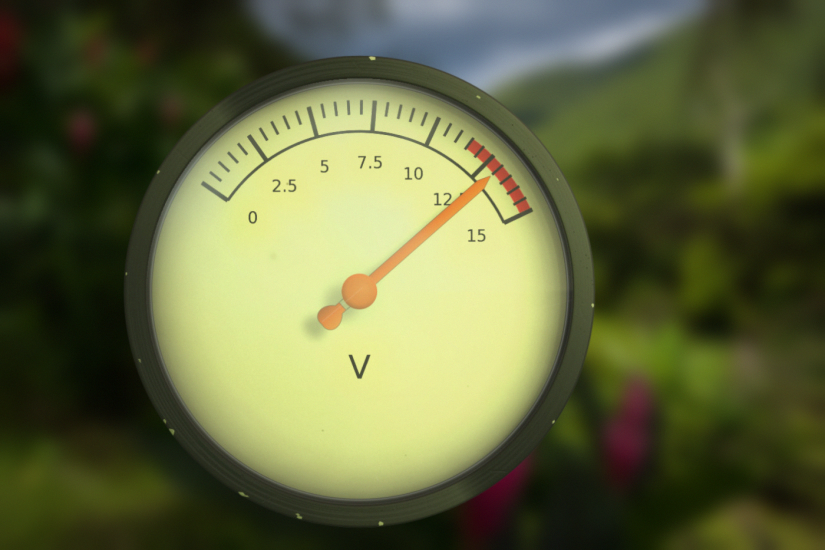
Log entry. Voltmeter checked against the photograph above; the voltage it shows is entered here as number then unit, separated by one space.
13 V
